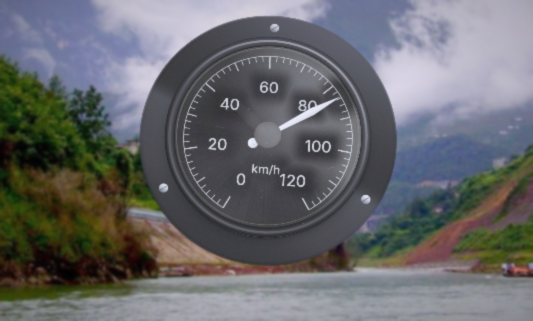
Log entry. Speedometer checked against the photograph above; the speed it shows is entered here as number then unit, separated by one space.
84 km/h
